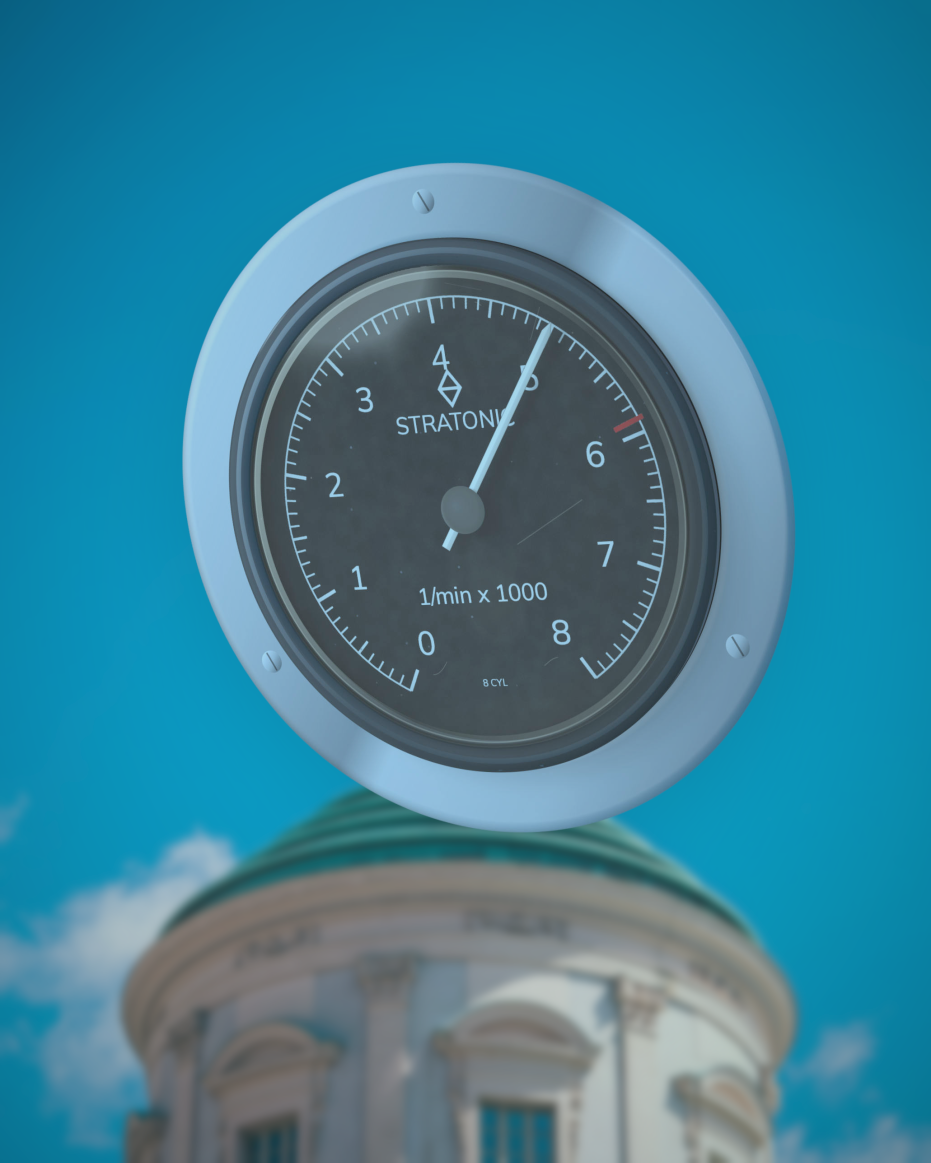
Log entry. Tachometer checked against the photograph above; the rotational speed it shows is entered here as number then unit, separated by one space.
5000 rpm
